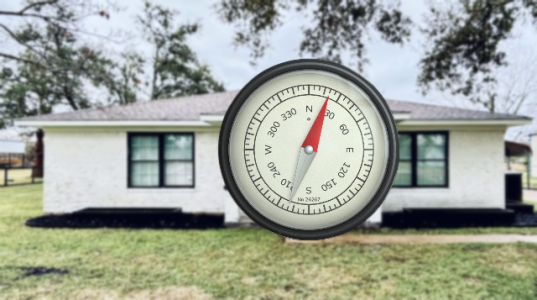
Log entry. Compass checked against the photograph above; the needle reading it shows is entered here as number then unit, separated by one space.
20 °
